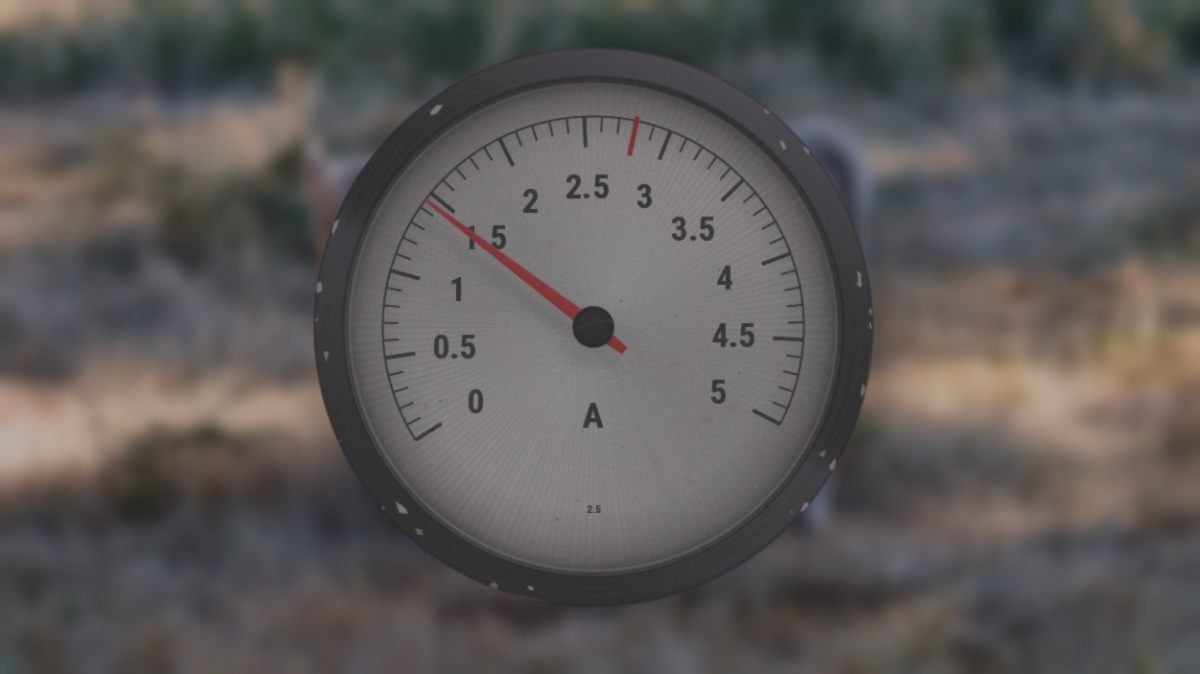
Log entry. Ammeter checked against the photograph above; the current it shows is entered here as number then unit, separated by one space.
1.45 A
